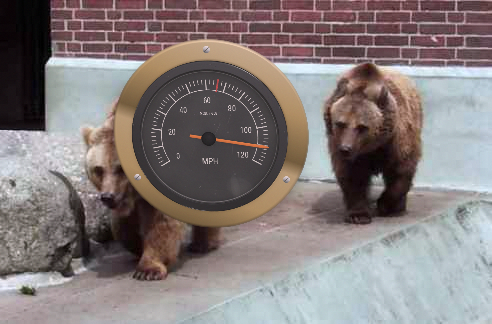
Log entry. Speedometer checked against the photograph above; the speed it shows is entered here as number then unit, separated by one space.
110 mph
